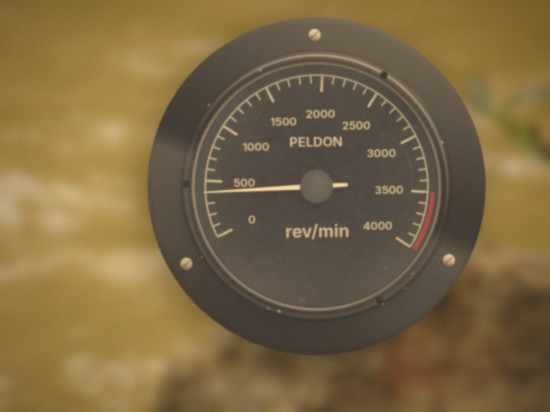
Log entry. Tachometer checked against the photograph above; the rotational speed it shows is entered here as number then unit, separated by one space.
400 rpm
